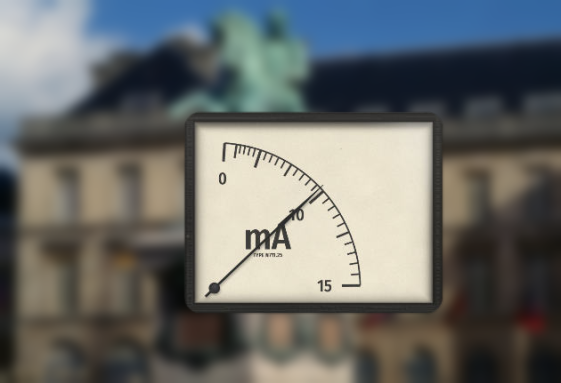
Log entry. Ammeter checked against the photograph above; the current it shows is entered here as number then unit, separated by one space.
9.75 mA
